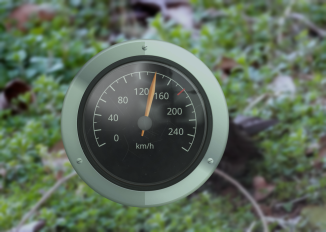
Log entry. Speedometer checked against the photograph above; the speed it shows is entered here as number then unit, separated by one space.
140 km/h
